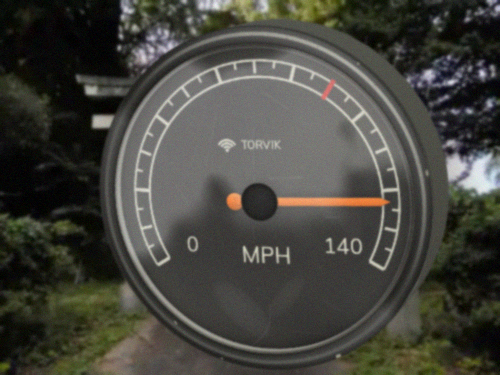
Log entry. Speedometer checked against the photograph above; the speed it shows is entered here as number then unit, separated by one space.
122.5 mph
